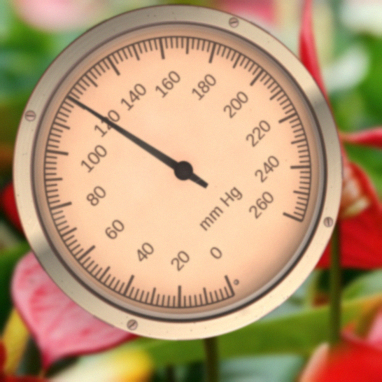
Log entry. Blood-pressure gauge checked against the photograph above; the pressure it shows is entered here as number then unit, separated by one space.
120 mmHg
